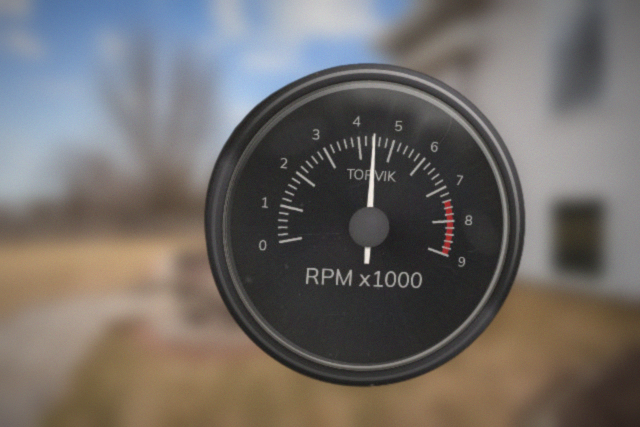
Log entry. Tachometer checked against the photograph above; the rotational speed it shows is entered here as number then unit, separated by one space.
4400 rpm
